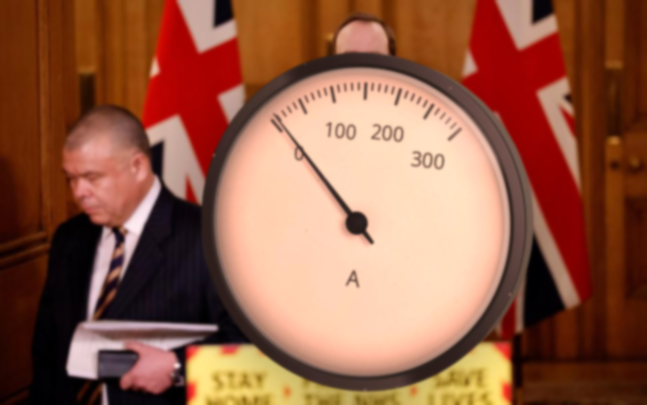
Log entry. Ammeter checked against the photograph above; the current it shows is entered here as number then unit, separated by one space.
10 A
